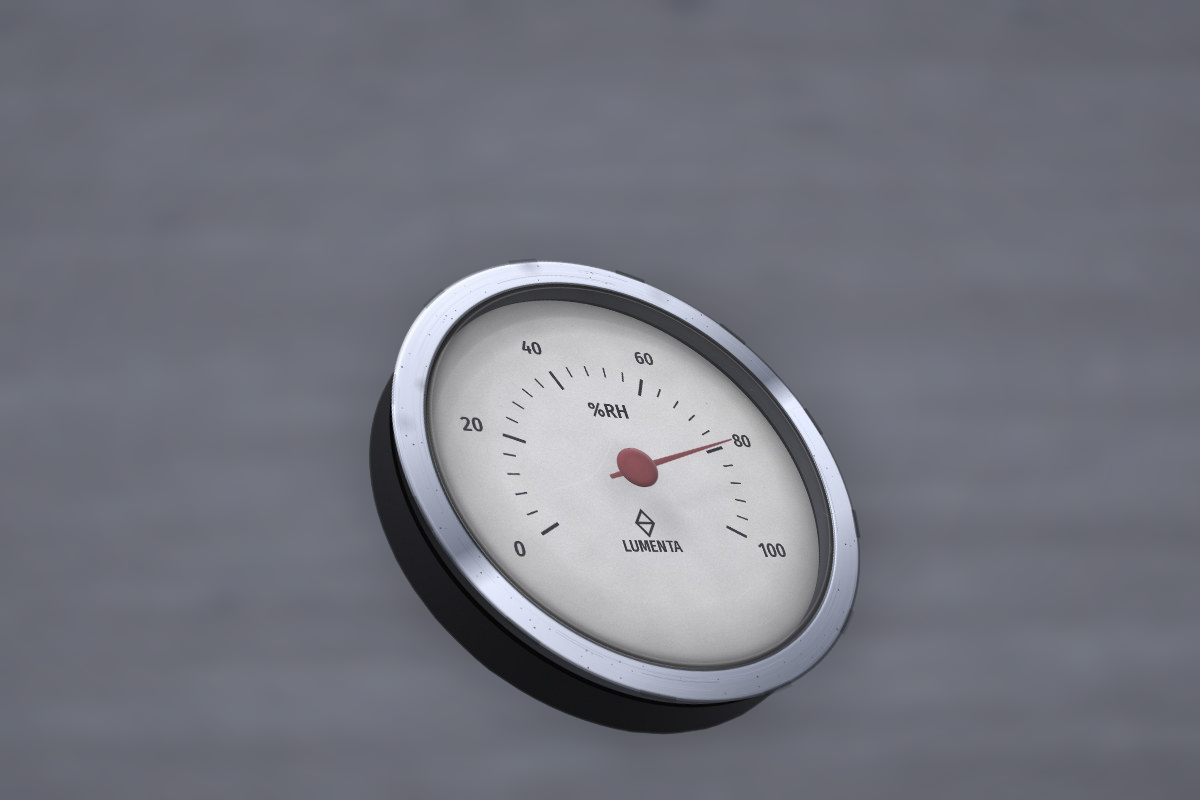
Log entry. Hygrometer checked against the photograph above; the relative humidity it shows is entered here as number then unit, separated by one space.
80 %
